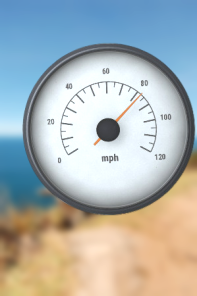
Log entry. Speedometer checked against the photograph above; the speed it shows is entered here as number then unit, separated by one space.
82.5 mph
